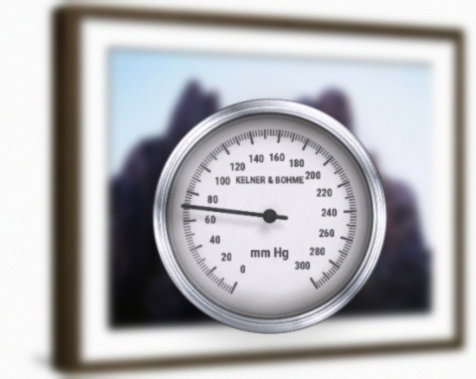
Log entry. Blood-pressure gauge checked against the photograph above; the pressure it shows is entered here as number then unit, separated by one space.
70 mmHg
